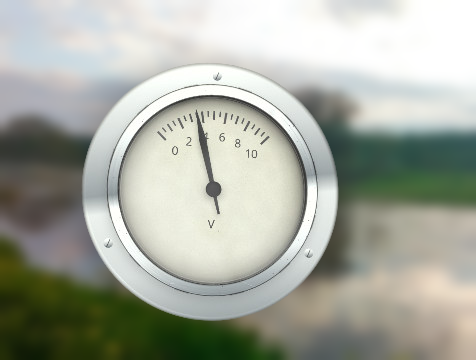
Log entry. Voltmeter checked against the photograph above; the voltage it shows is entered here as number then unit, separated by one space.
3.5 V
